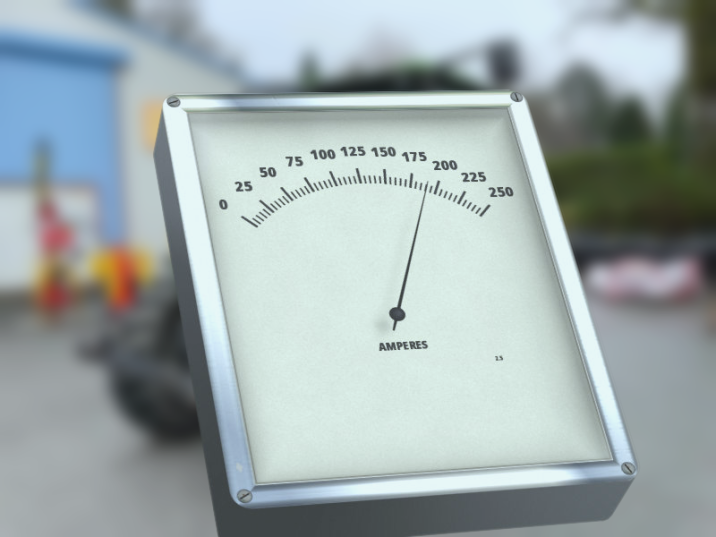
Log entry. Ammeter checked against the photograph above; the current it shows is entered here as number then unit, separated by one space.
190 A
